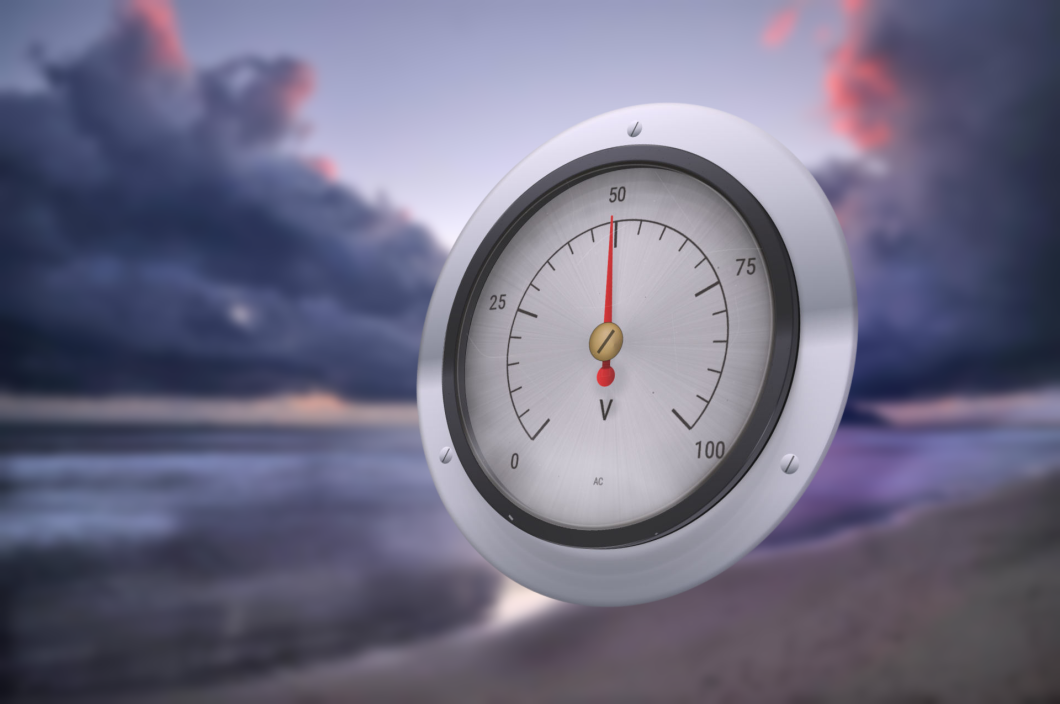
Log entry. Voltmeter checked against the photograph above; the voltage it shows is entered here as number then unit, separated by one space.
50 V
